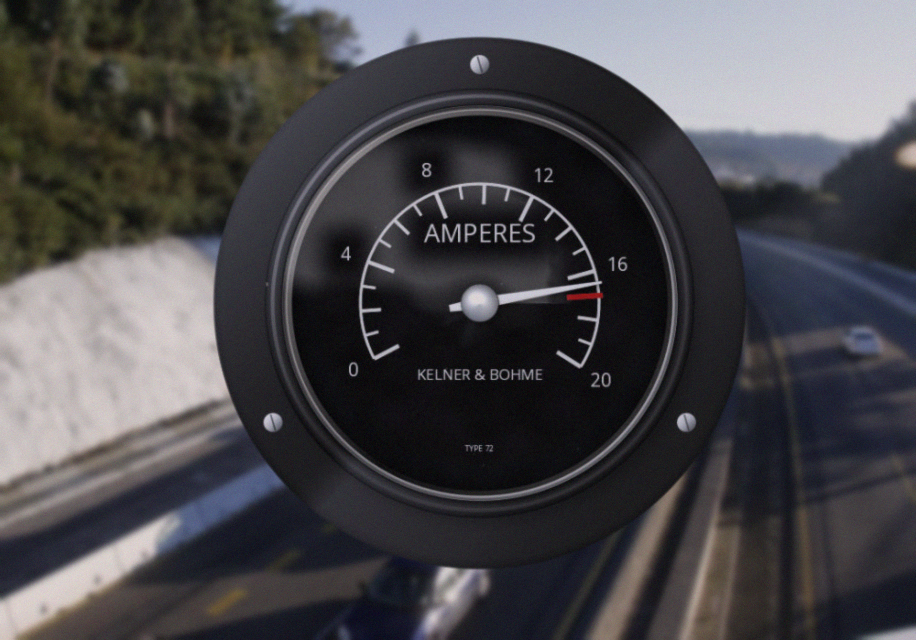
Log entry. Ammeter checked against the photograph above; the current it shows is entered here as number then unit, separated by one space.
16.5 A
